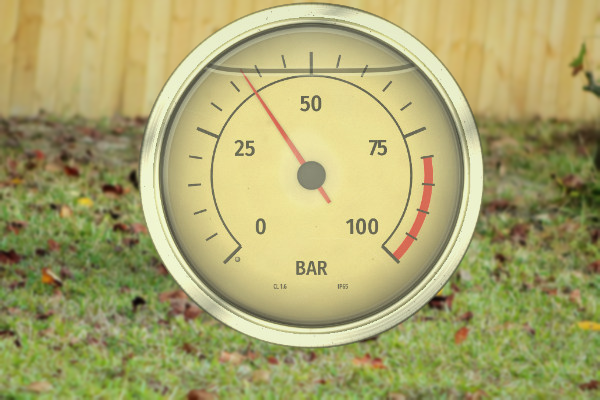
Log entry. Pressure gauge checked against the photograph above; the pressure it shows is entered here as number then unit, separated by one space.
37.5 bar
